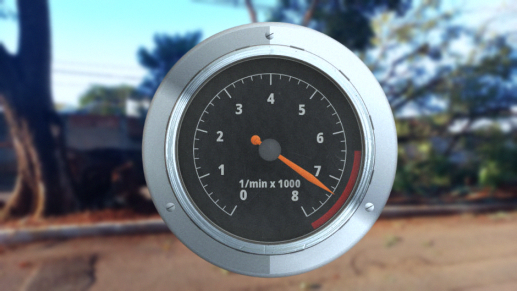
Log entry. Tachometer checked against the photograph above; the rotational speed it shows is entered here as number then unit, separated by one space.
7300 rpm
